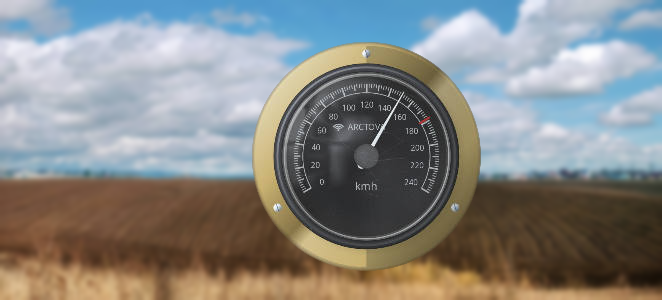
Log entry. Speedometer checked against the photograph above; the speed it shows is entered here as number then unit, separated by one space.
150 km/h
